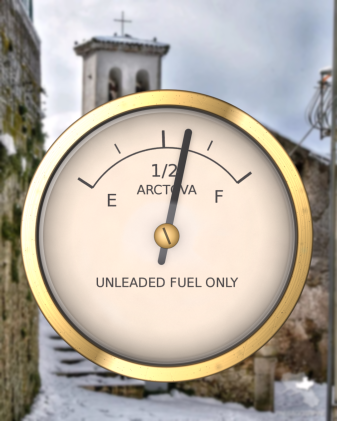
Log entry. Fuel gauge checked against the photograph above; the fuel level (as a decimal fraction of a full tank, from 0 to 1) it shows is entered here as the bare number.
0.625
